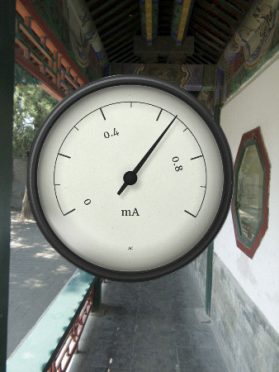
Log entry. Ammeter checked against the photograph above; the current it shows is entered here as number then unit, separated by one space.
0.65 mA
